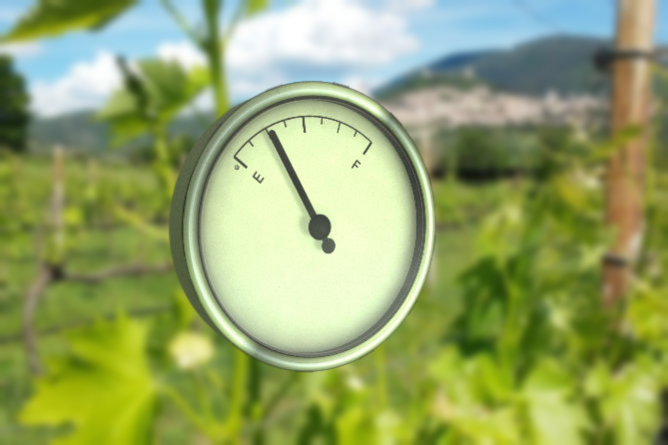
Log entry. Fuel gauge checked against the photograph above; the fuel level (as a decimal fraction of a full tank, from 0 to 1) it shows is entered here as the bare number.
0.25
